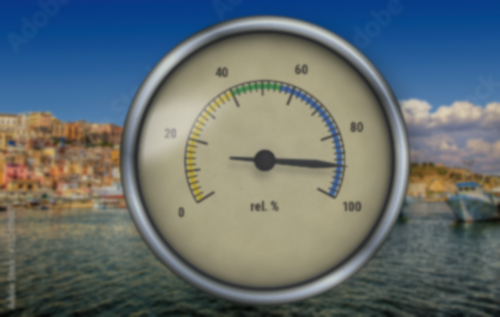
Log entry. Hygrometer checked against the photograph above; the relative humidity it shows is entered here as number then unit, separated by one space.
90 %
